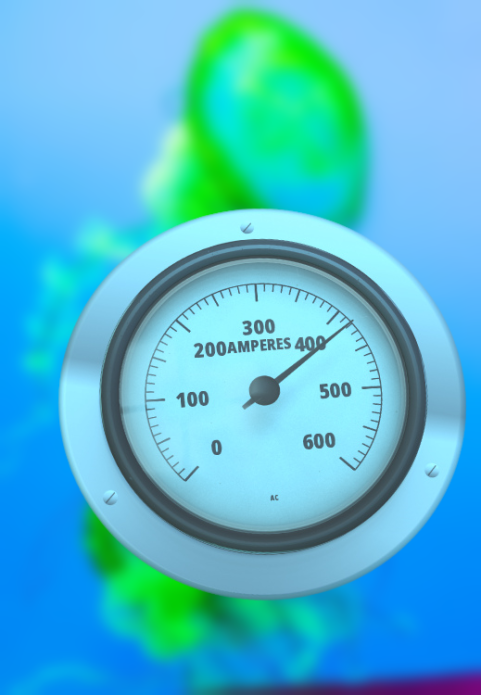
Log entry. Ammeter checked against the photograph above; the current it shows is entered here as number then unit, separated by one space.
420 A
